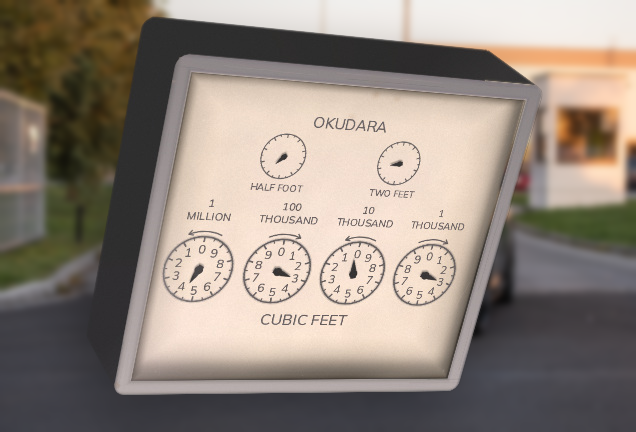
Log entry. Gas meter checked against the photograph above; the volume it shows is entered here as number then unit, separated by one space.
430300 ft³
